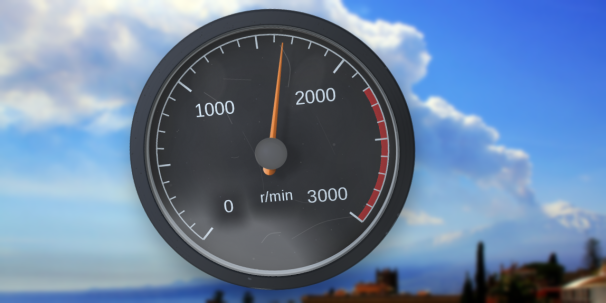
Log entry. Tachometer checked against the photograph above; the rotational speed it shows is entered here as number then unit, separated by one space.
1650 rpm
